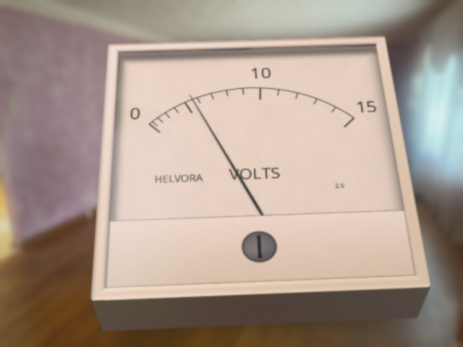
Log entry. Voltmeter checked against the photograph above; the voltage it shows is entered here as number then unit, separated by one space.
5.5 V
